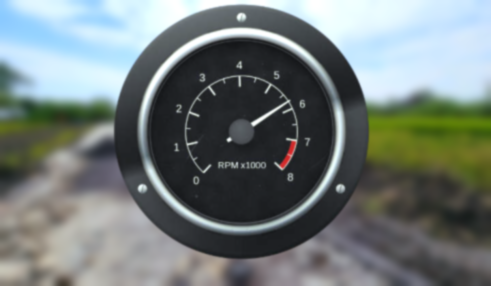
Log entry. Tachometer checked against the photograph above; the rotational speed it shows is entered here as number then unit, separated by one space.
5750 rpm
